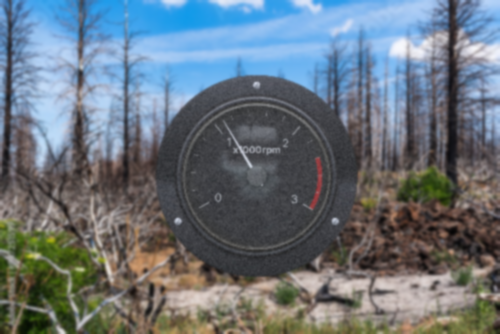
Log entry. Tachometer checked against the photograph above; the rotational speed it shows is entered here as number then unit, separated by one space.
1100 rpm
